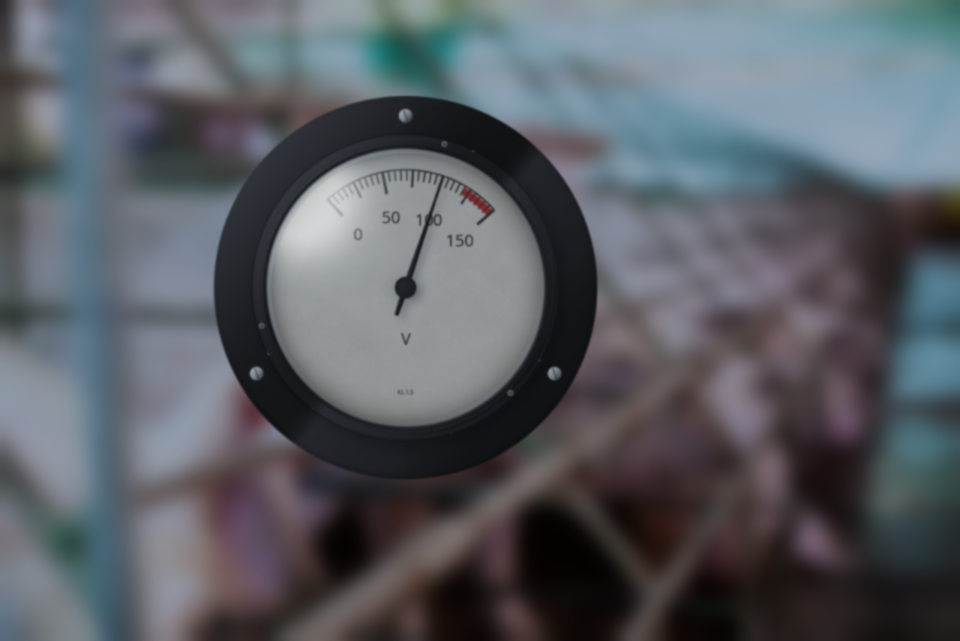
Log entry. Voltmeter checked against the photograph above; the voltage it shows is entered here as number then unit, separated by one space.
100 V
